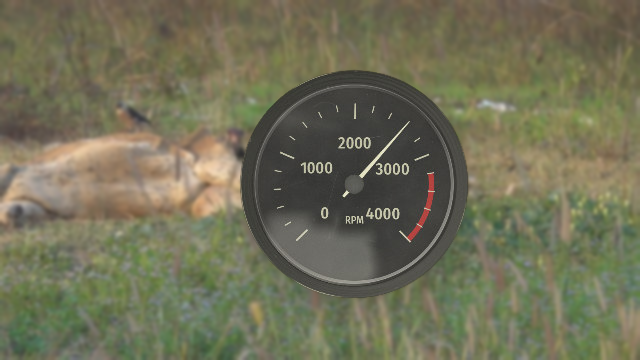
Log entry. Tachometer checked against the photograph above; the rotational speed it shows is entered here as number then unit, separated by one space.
2600 rpm
